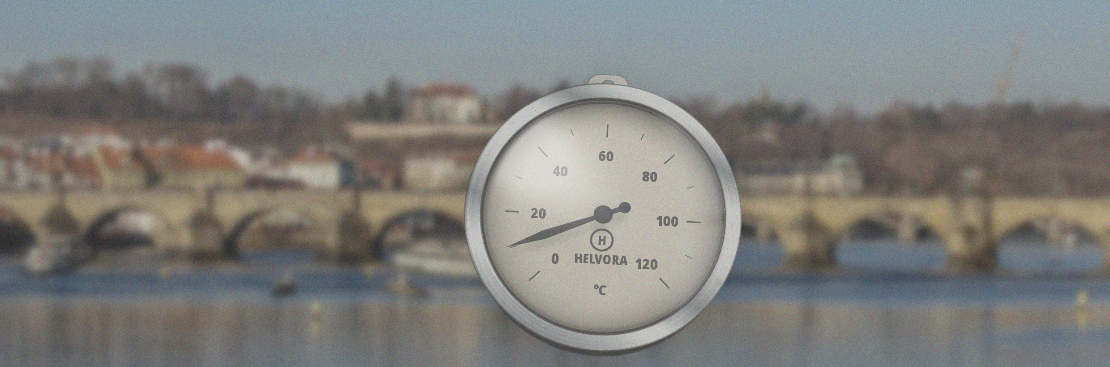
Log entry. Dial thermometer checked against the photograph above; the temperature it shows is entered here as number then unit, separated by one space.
10 °C
